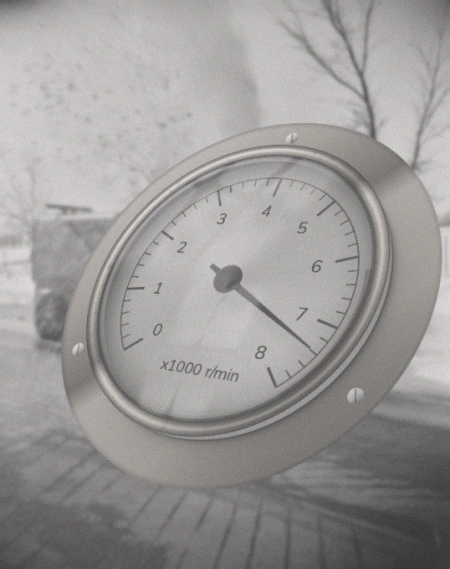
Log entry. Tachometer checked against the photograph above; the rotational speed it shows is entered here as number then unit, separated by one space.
7400 rpm
